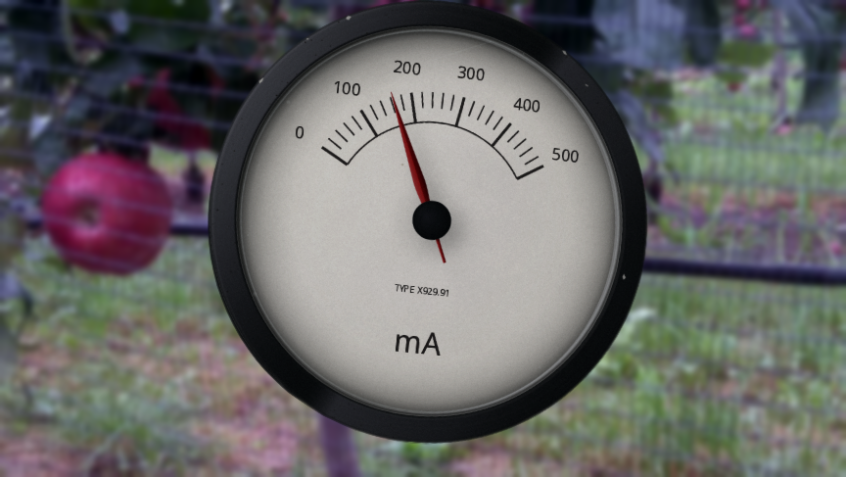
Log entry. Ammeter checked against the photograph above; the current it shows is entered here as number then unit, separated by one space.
160 mA
